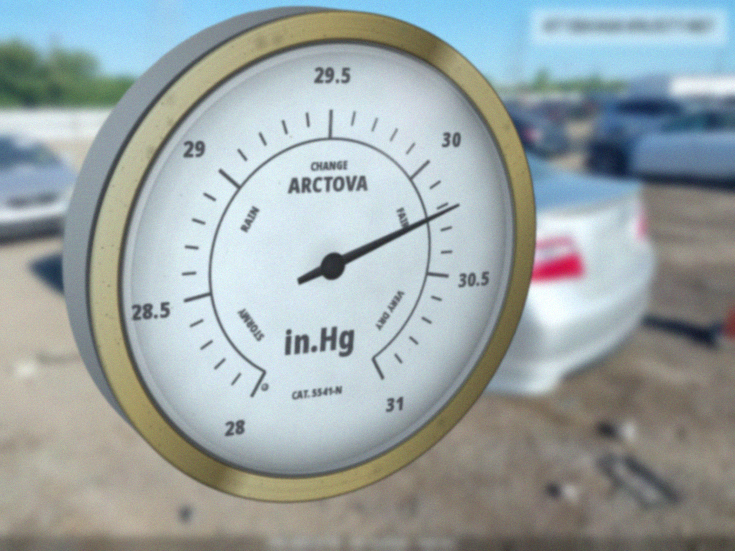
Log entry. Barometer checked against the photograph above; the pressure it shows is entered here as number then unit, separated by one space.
30.2 inHg
